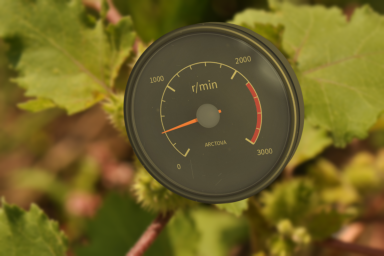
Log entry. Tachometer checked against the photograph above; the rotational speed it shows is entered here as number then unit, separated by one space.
400 rpm
